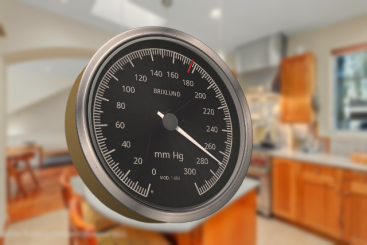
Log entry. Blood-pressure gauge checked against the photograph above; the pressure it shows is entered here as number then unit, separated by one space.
270 mmHg
